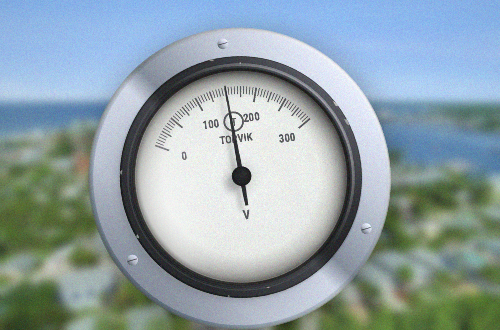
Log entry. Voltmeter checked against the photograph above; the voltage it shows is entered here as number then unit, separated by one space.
150 V
